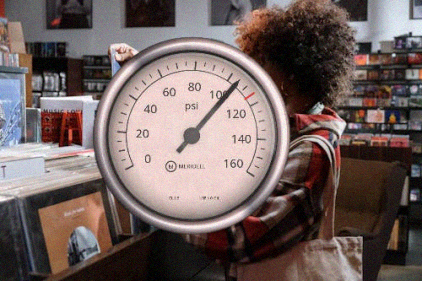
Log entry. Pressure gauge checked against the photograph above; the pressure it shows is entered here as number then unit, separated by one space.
105 psi
